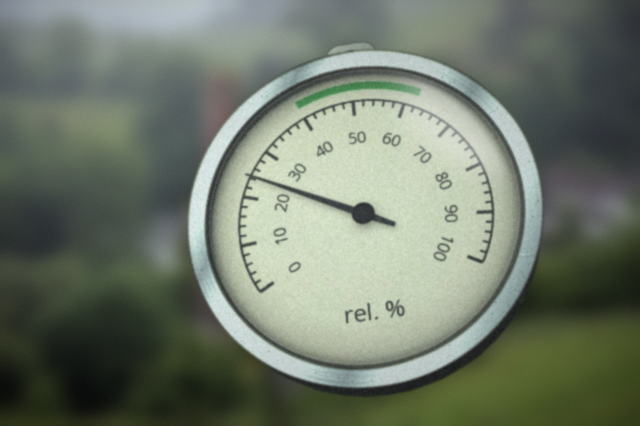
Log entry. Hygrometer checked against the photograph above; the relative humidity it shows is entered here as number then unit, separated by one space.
24 %
